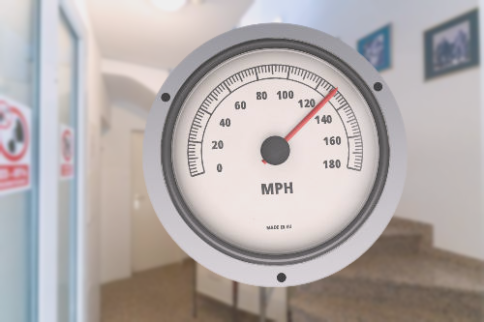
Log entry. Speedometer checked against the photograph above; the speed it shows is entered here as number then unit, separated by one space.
130 mph
